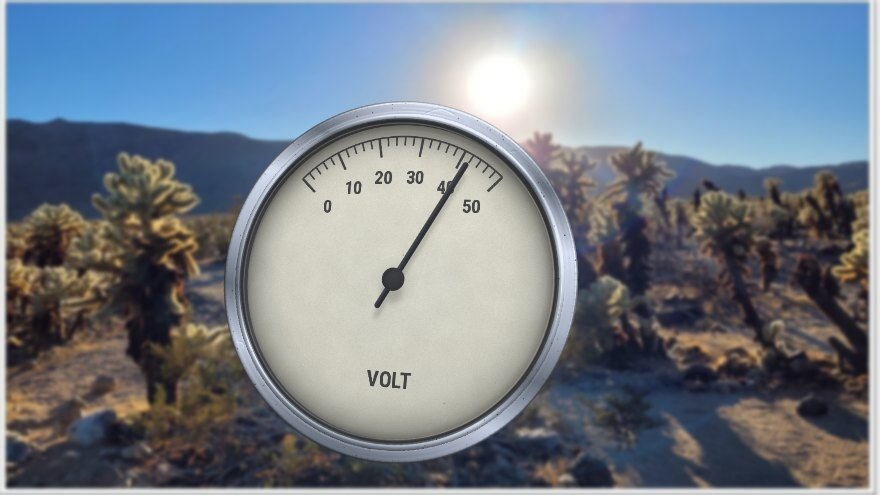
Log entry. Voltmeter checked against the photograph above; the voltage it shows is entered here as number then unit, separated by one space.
42 V
